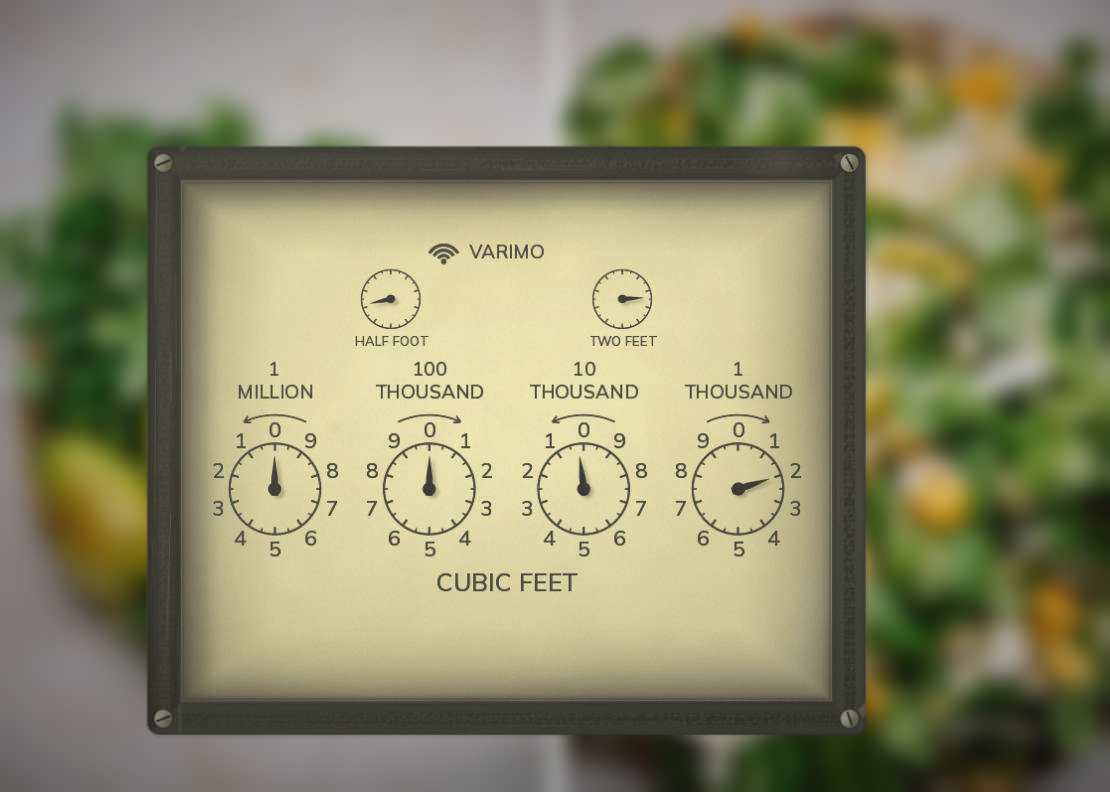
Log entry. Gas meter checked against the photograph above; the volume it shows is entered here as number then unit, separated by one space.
200 ft³
